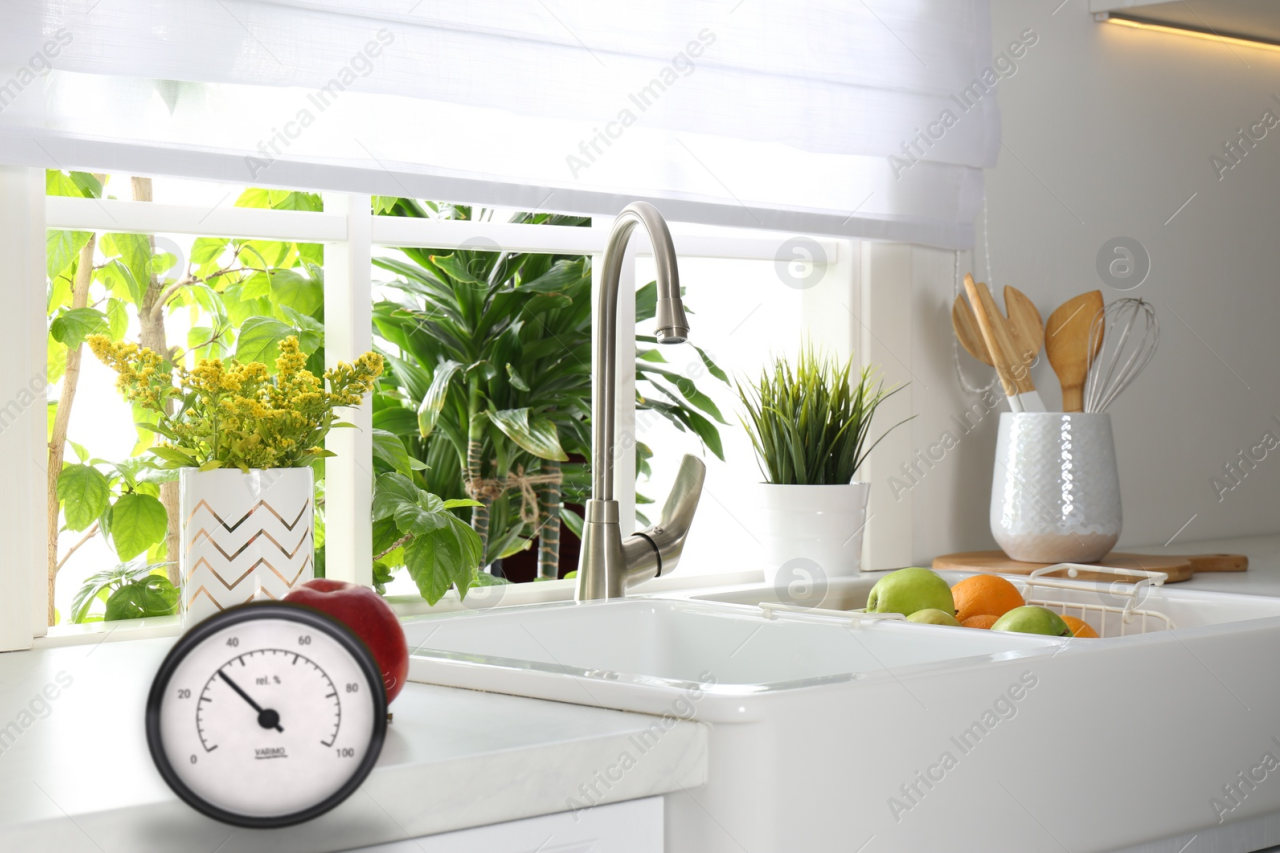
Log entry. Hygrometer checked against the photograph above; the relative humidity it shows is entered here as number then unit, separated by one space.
32 %
